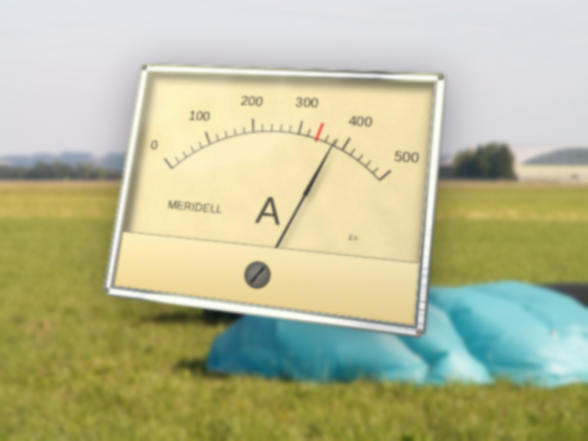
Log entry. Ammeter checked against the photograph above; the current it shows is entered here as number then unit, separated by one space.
380 A
